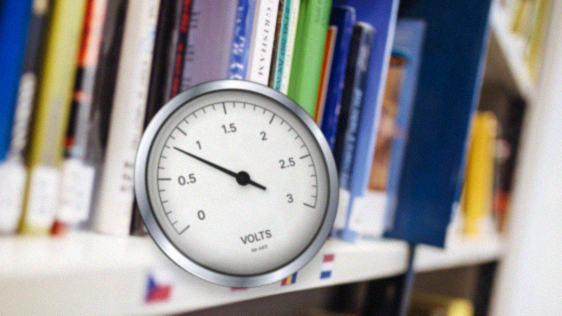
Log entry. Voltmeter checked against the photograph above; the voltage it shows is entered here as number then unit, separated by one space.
0.8 V
